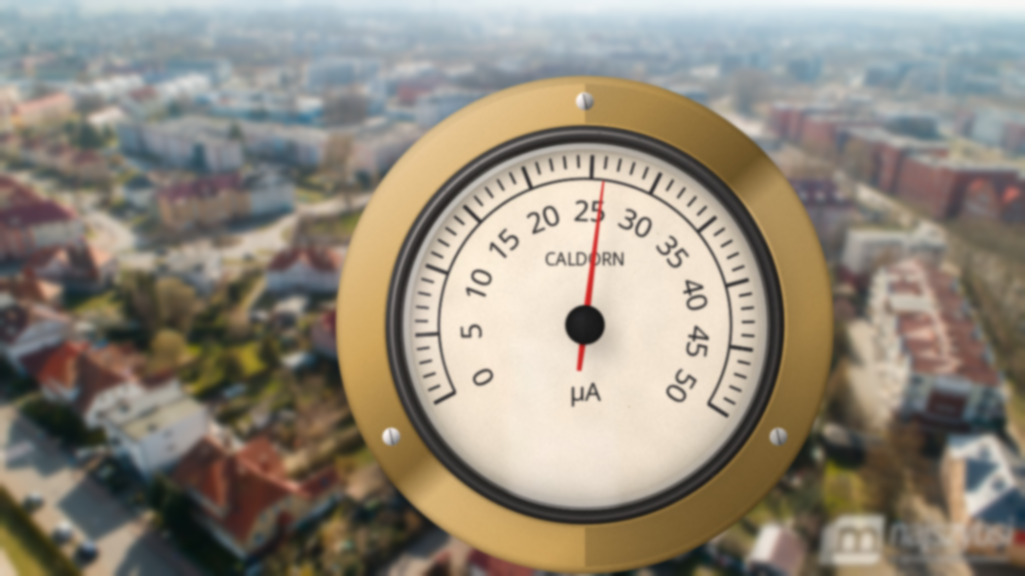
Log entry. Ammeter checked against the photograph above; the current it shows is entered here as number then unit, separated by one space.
26 µA
